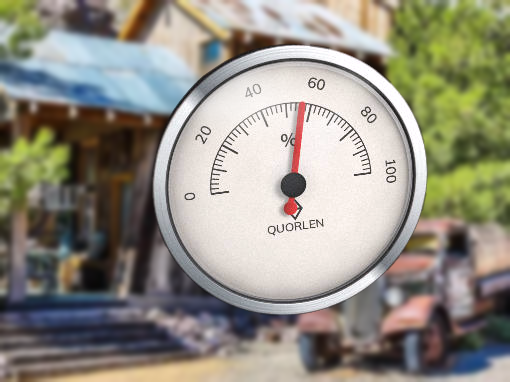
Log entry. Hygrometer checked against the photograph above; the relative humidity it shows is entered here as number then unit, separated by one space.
56 %
